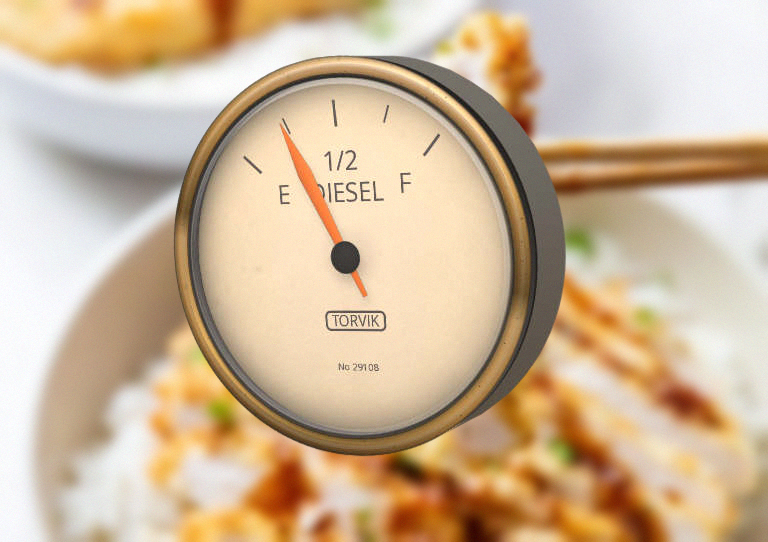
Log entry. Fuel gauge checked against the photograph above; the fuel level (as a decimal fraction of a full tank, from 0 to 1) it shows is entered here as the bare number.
0.25
